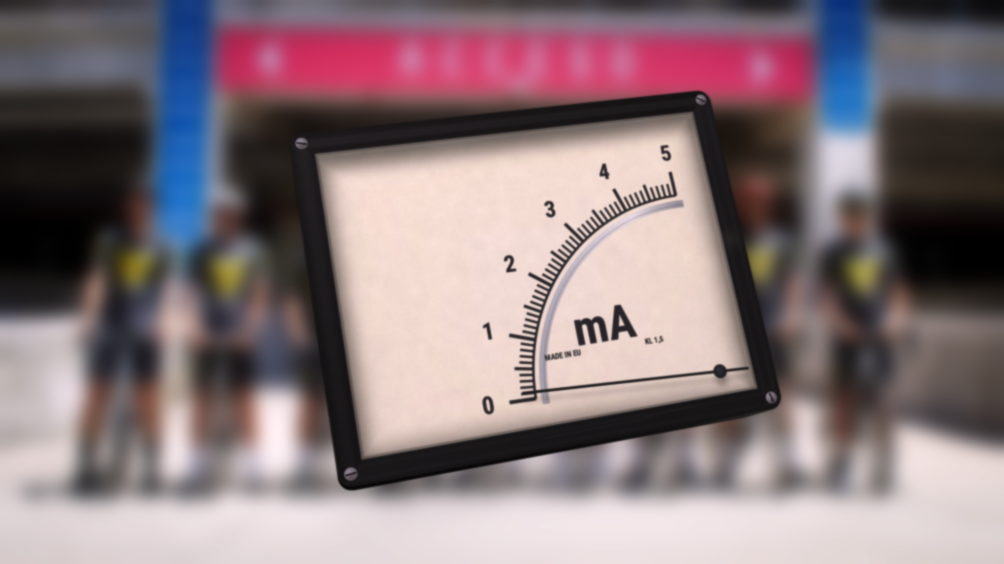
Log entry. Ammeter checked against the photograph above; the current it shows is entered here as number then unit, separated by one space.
0.1 mA
